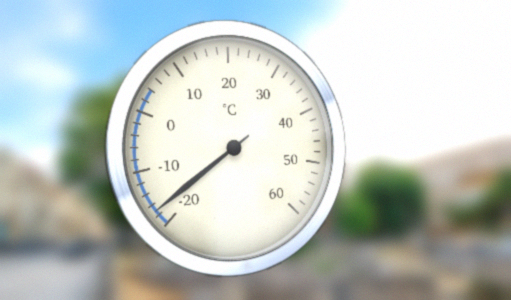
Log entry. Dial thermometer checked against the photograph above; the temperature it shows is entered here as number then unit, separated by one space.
-17 °C
